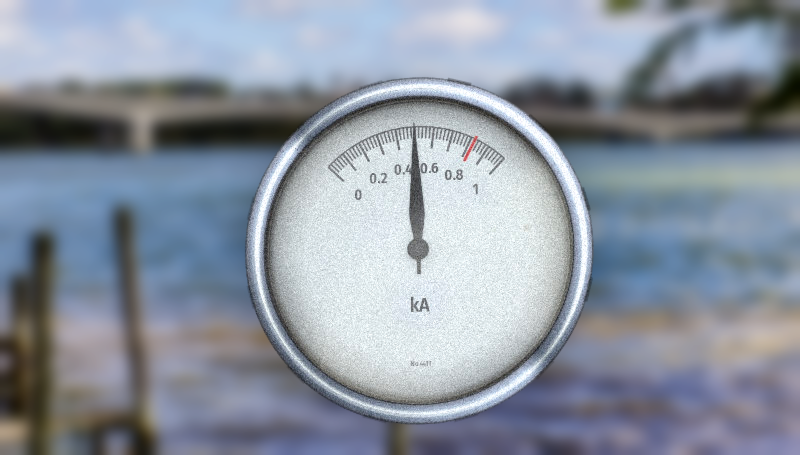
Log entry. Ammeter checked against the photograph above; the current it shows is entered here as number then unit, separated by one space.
0.5 kA
